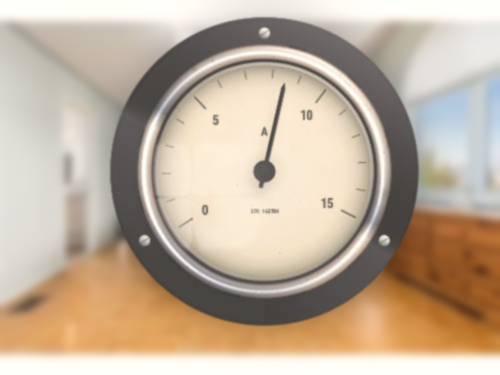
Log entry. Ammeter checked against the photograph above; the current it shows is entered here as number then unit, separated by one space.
8.5 A
